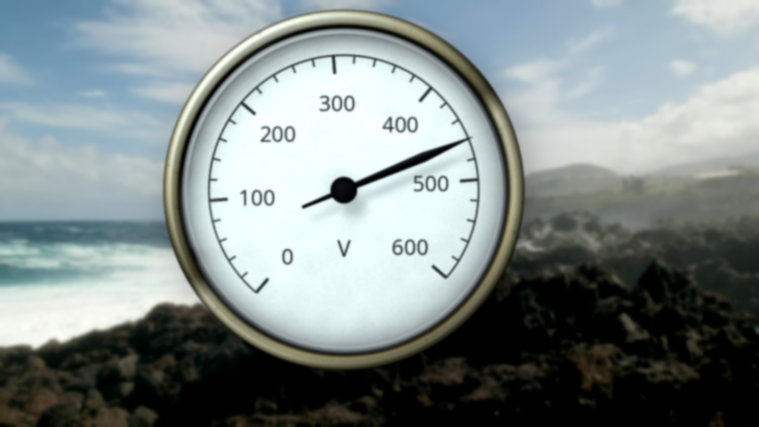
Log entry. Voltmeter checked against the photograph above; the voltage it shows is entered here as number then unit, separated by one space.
460 V
